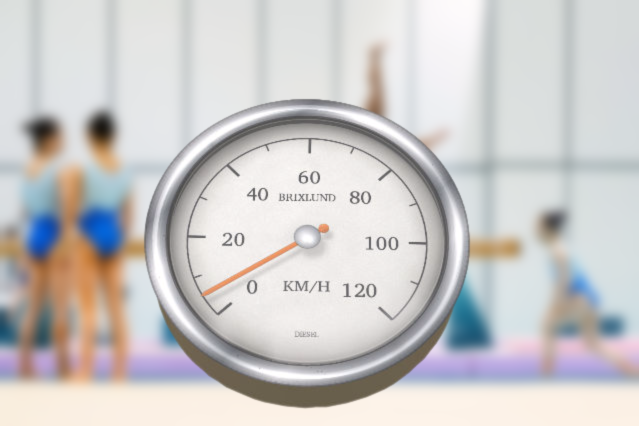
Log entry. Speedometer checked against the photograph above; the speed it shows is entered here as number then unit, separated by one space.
5 km/h
